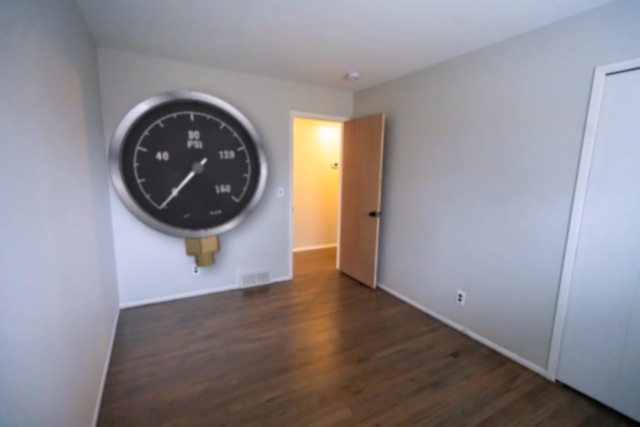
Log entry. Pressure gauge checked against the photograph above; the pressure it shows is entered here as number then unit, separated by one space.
0 psi
